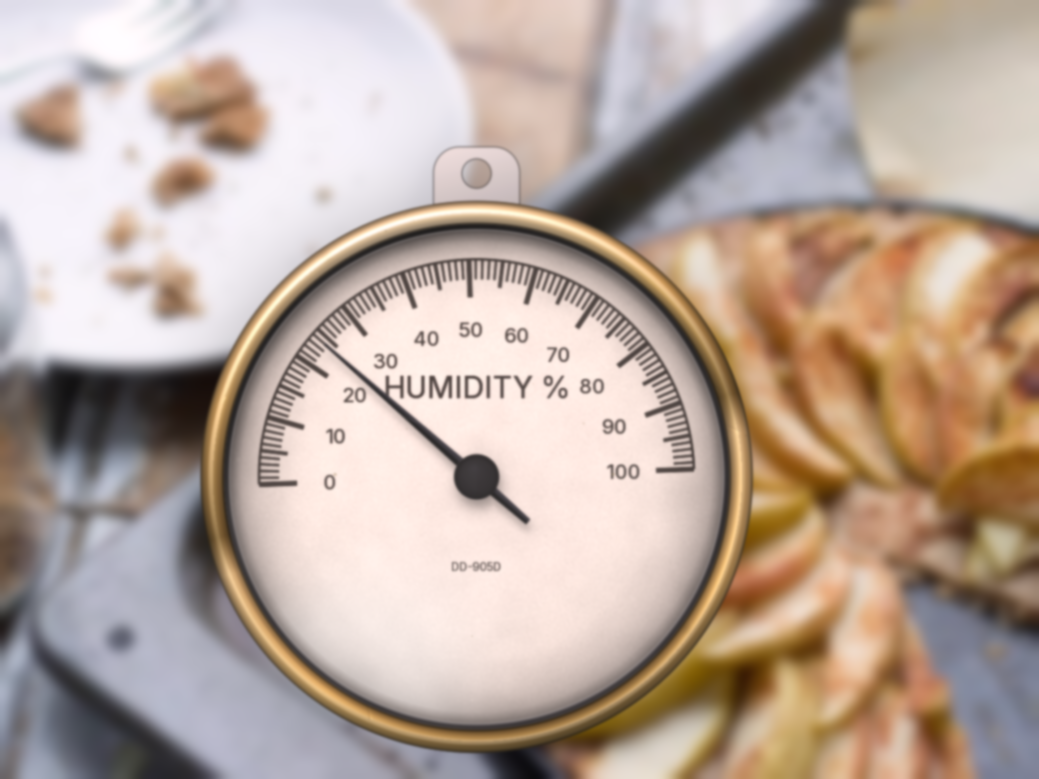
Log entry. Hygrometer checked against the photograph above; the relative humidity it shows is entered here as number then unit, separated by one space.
24 %
